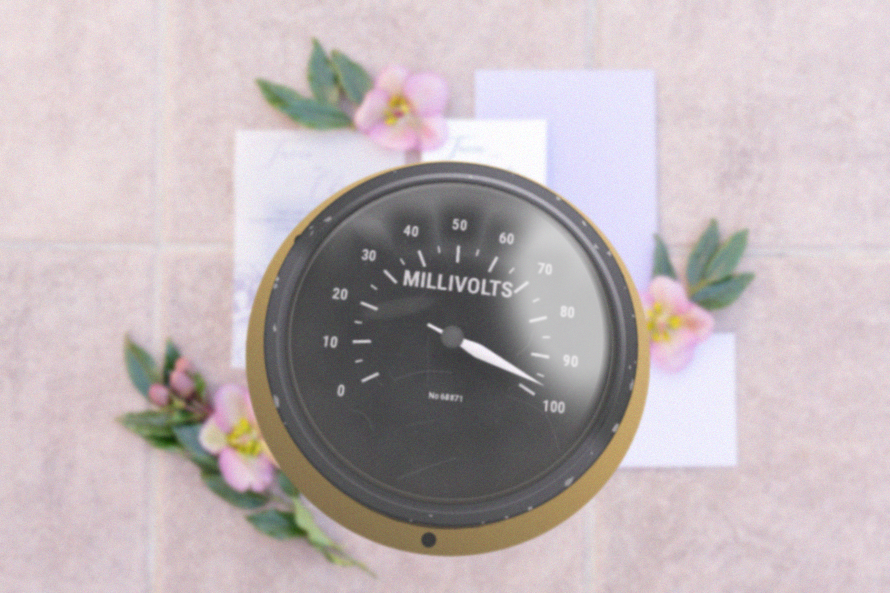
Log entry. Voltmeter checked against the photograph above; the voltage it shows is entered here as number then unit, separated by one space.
97.5 mV
